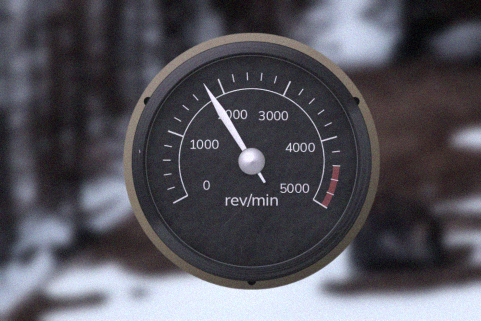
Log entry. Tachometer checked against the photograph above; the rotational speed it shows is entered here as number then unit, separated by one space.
1800 rpm
